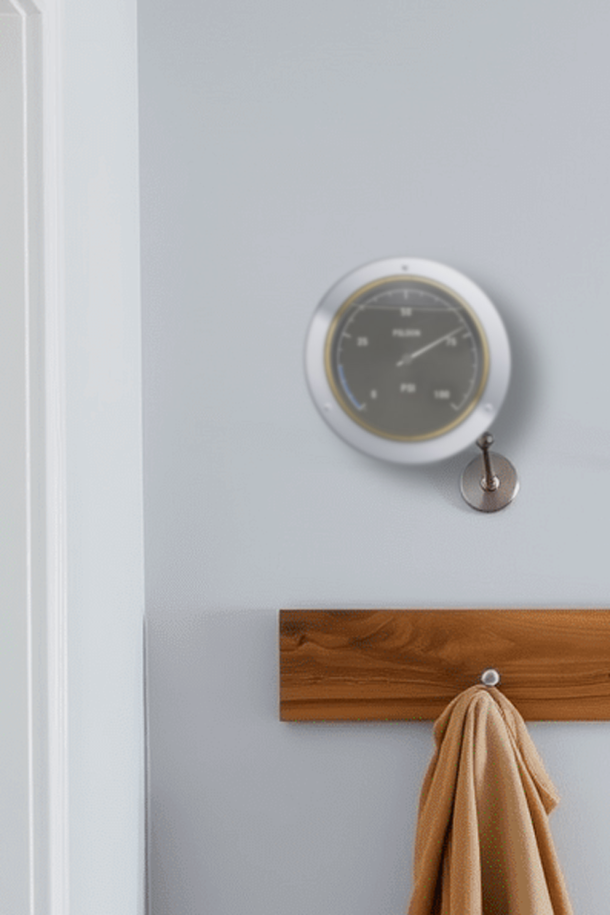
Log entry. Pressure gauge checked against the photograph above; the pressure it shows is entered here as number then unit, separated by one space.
72.5 psi
